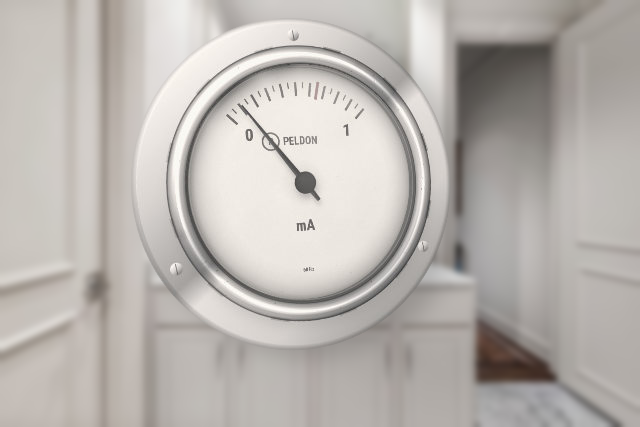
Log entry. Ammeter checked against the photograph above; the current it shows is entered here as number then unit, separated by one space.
0.1 mA
